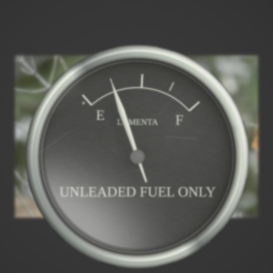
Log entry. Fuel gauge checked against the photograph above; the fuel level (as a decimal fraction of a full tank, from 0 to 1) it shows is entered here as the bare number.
0.25
